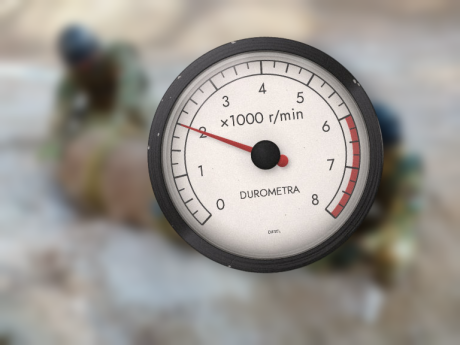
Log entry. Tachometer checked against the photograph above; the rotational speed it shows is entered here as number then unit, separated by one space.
2000 rpm
